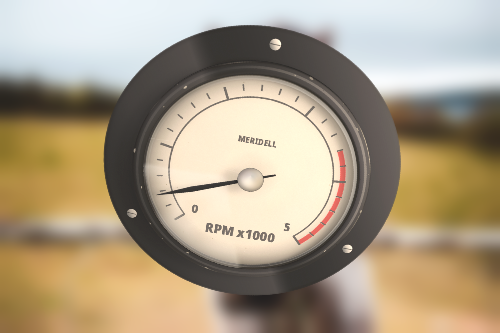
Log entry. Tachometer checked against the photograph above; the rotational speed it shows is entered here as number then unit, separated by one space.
400 rpm
